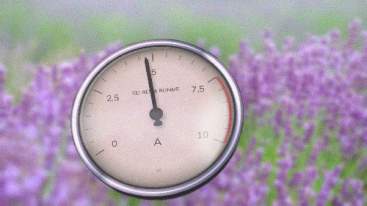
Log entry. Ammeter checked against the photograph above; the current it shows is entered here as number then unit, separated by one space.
4.75 A
